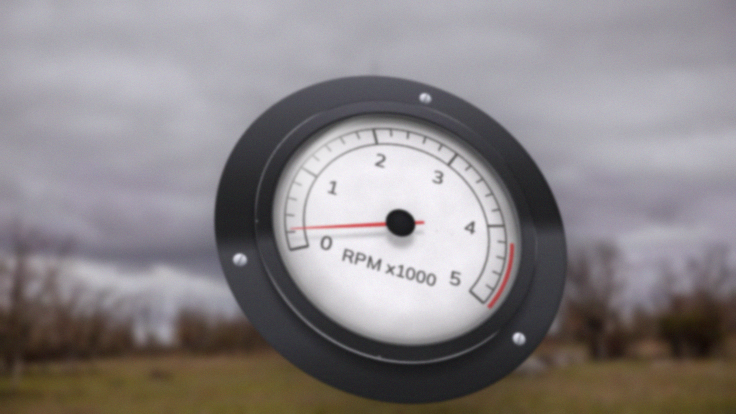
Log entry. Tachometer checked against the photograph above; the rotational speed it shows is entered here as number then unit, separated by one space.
200 rpm
